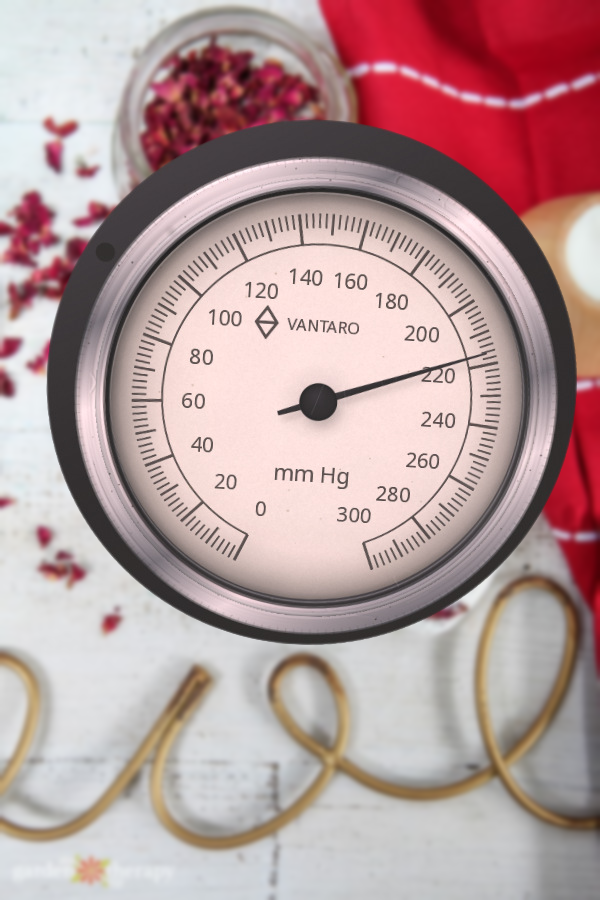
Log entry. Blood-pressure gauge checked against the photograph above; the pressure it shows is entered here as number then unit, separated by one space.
216 mmHg
